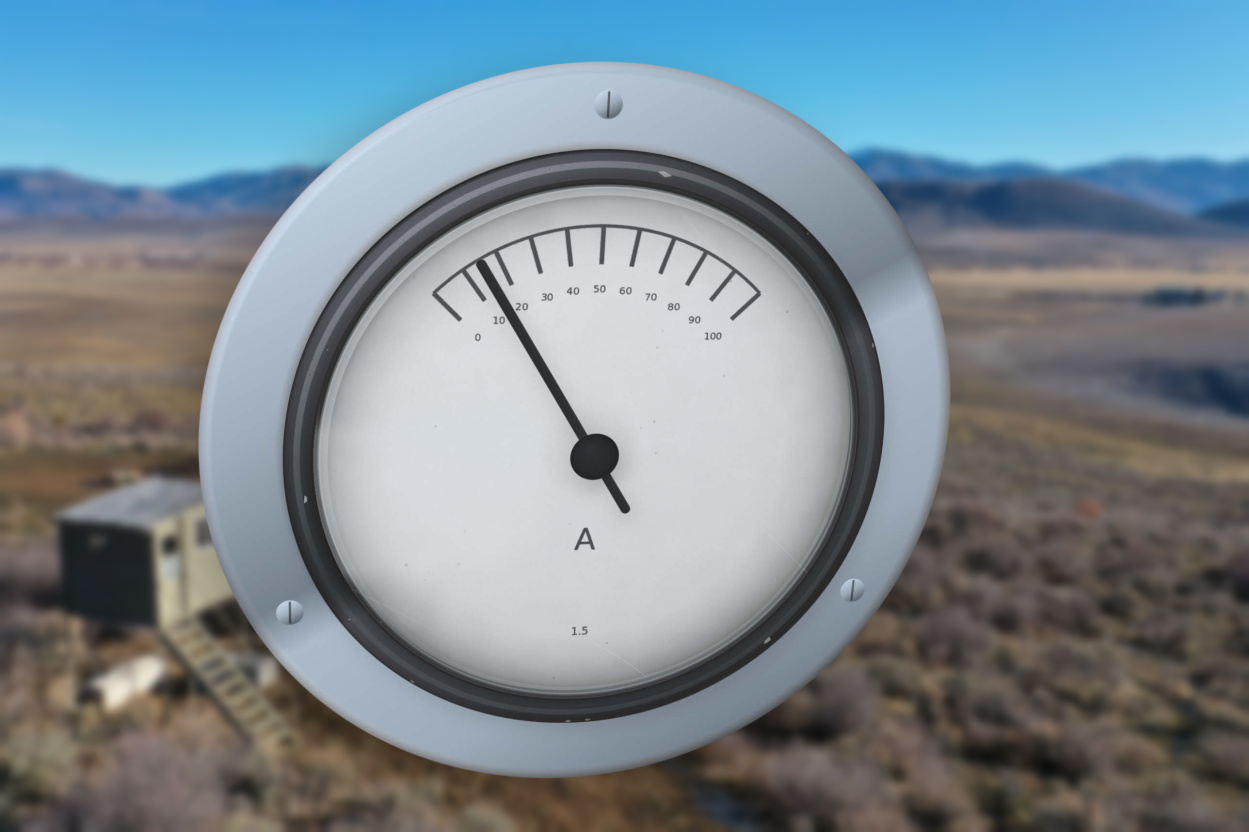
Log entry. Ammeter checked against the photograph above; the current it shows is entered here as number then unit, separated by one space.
15 A
